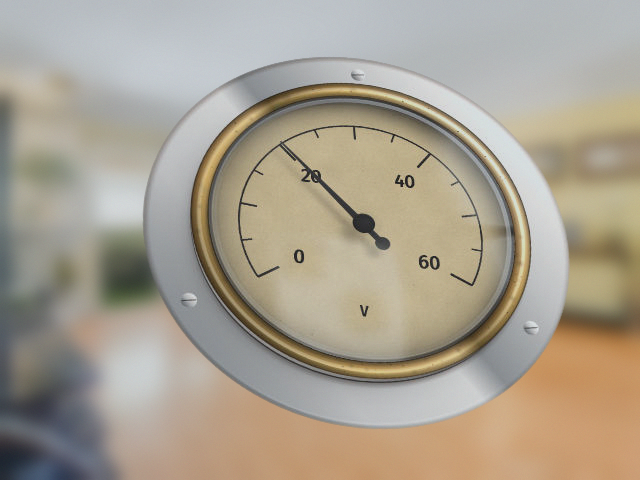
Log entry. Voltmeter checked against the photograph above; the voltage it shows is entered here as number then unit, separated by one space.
20 V
